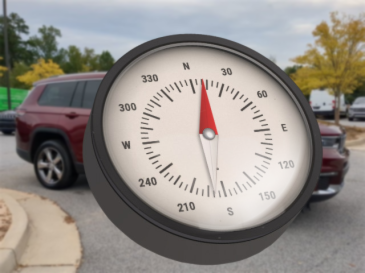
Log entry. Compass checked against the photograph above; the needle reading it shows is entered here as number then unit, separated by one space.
10 °
